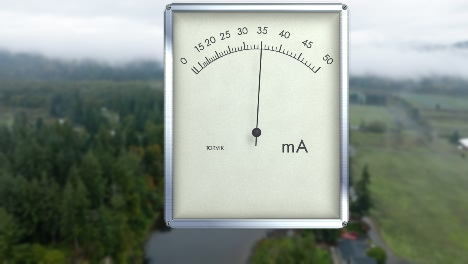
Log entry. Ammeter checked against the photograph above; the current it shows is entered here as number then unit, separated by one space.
35 mA
